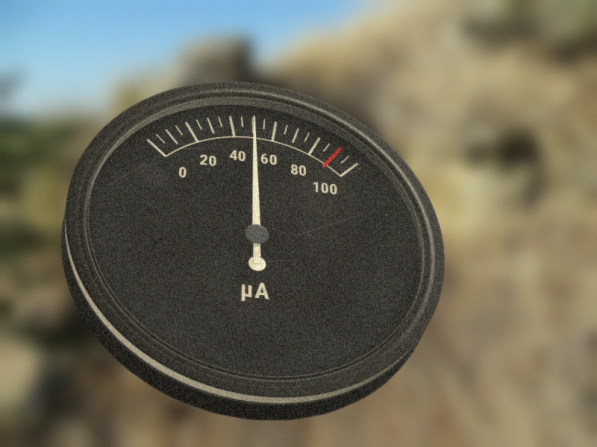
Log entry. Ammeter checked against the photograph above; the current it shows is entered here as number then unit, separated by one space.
50 µA
